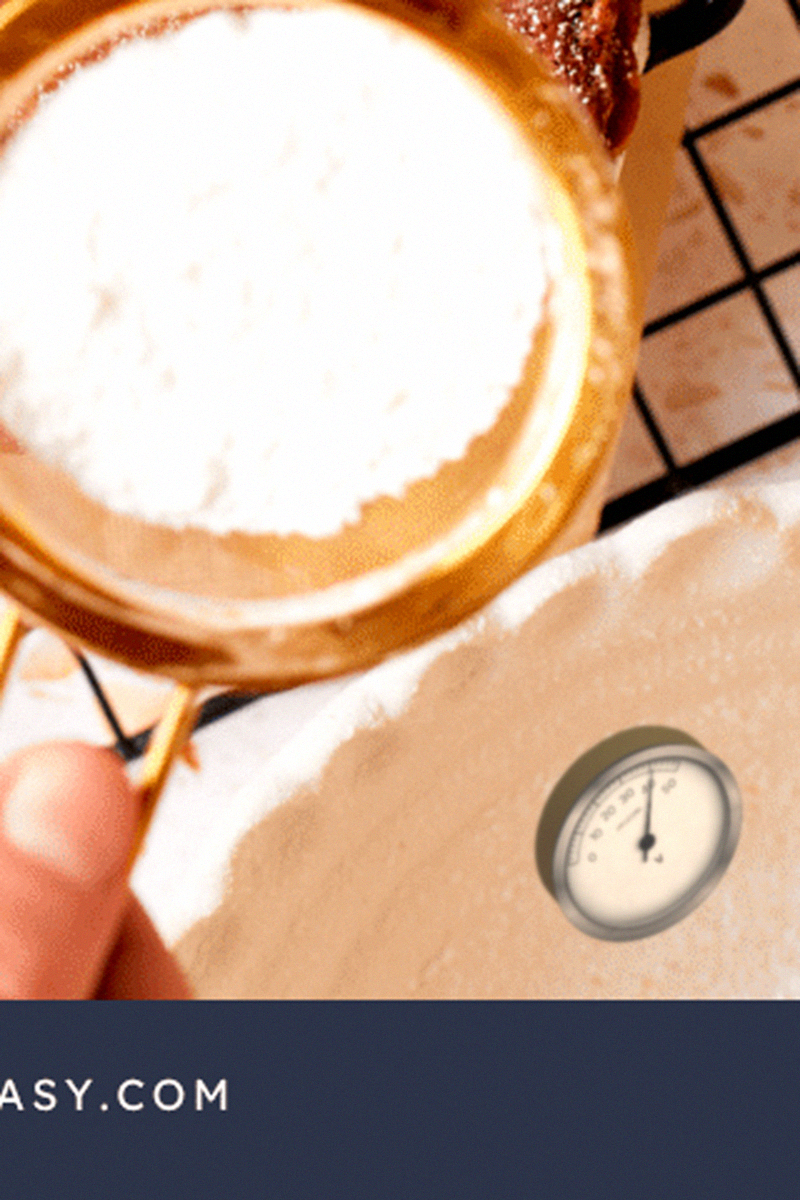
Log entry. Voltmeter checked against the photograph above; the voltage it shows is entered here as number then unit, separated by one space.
40 V
